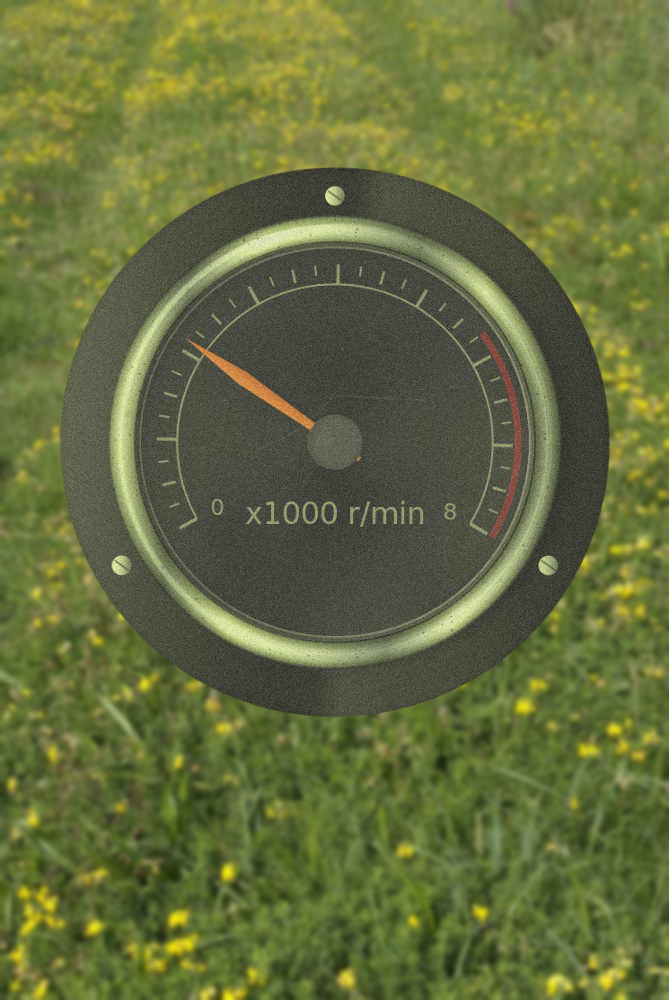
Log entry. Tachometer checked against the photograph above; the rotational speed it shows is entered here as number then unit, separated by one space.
2125 rpm
